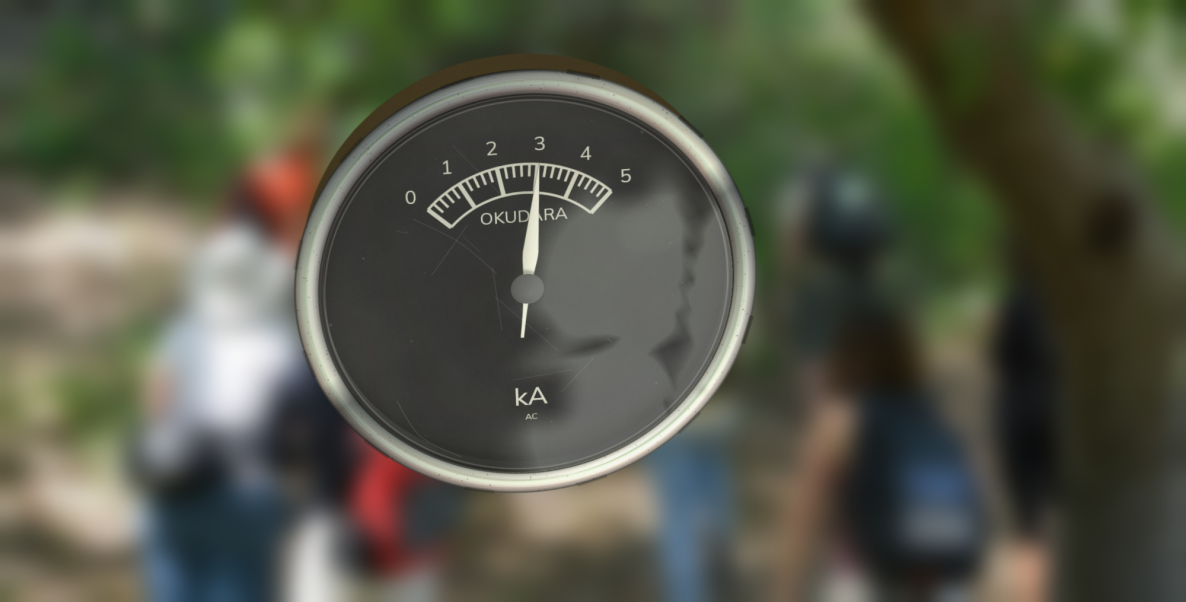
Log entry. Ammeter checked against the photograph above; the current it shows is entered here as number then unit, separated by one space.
3 kA
